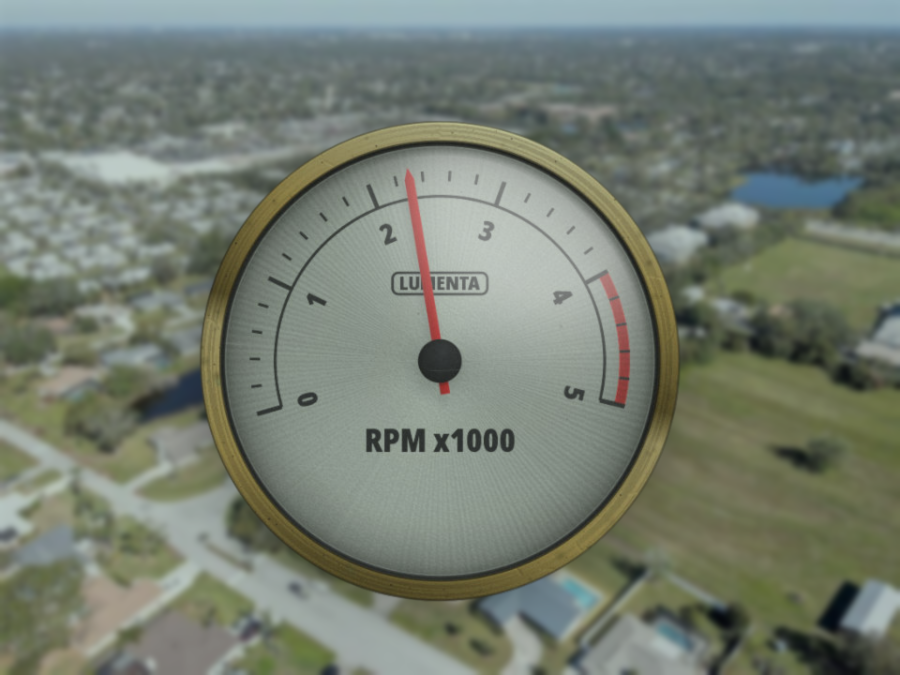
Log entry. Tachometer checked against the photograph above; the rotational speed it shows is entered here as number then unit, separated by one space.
2300 rpm
